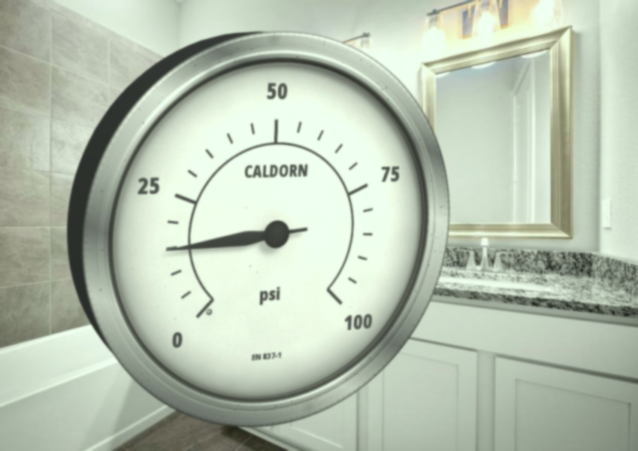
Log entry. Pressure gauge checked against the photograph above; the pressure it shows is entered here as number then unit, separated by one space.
15 psi
